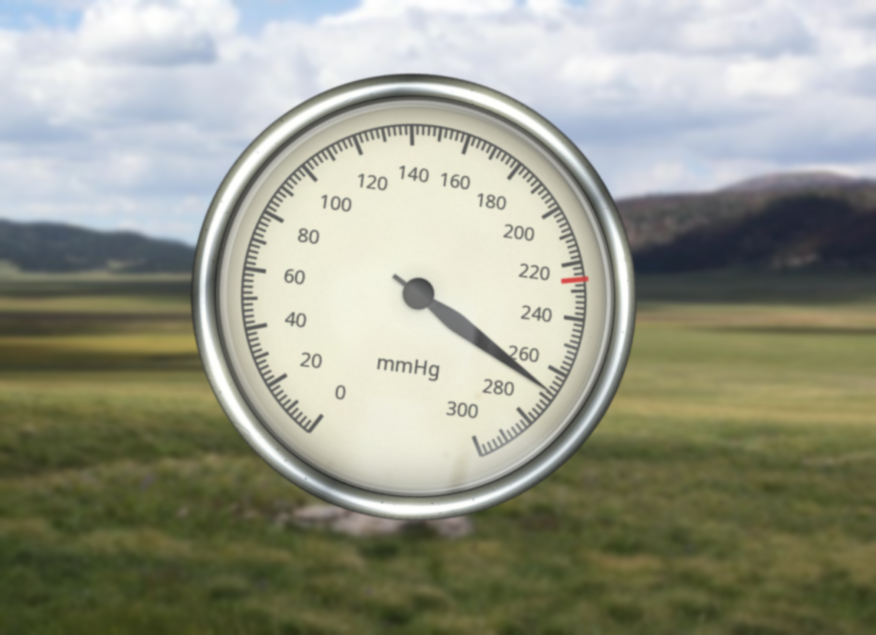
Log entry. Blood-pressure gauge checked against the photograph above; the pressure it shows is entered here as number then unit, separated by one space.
268 mmHg
